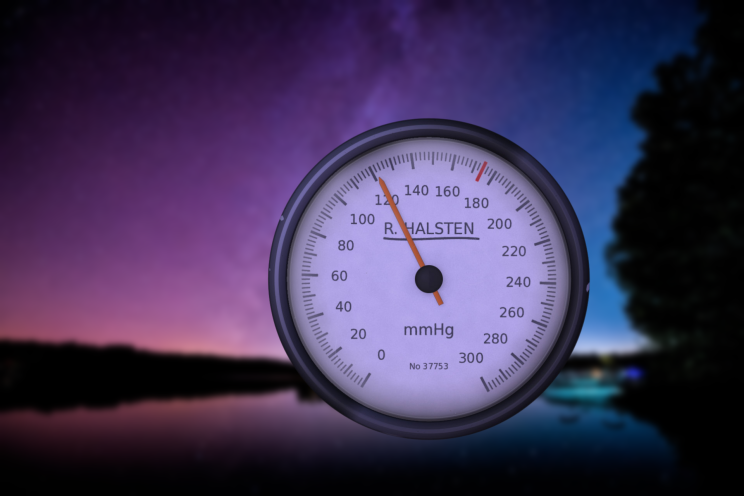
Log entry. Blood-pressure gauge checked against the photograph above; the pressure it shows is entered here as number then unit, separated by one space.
122 mmHg
